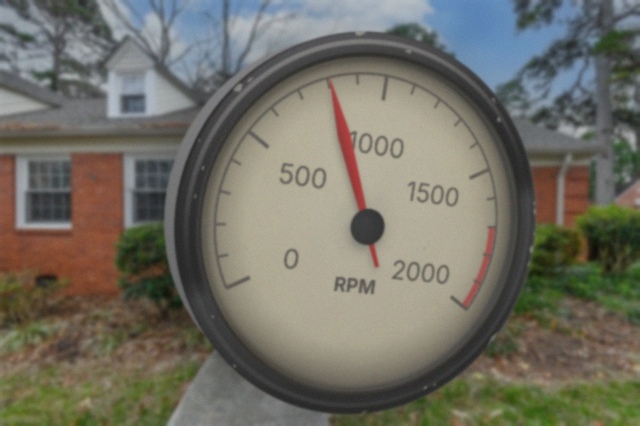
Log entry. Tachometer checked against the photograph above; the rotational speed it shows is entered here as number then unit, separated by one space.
800 rpm
